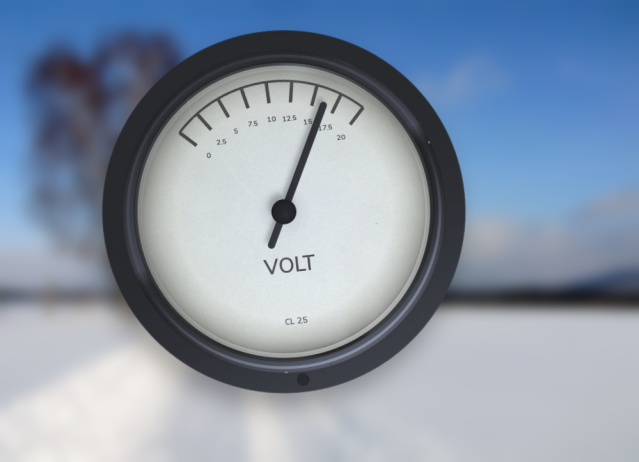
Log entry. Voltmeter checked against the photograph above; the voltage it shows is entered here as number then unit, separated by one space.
16.25 V
